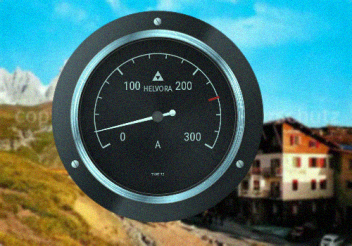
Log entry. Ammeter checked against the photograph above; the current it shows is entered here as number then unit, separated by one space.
20 A
